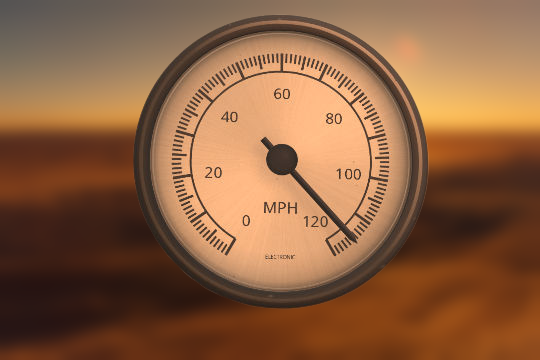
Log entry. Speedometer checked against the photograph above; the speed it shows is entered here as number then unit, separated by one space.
115 mph
